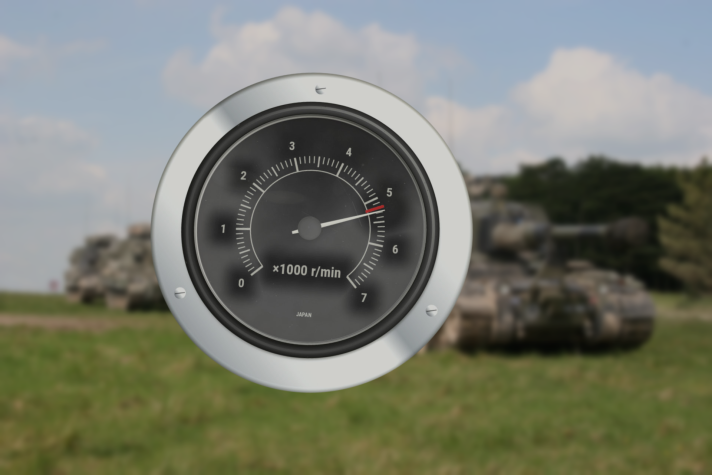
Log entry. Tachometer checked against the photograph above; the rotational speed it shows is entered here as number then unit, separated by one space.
5300 rpm
